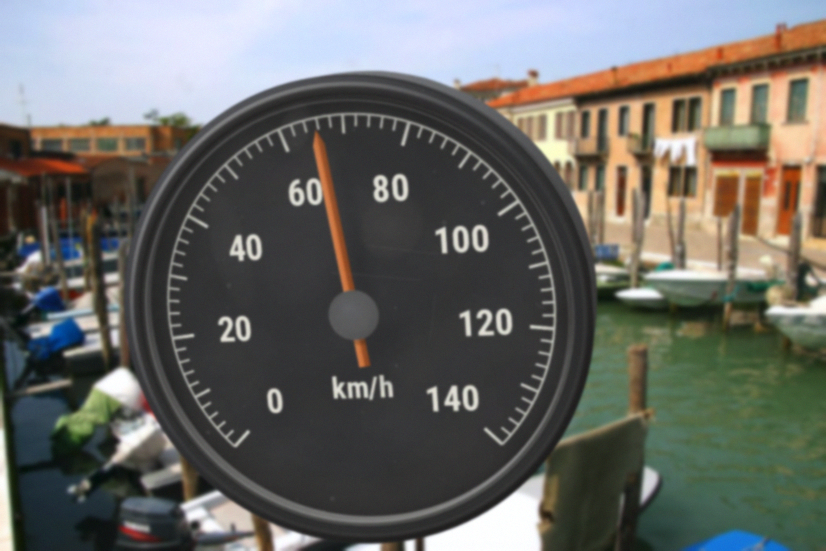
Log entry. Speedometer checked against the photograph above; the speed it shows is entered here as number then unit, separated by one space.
66 km/h
